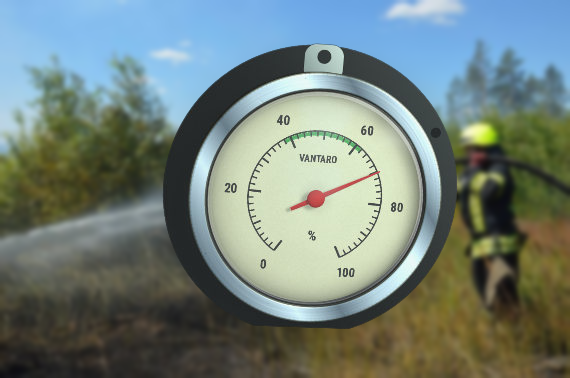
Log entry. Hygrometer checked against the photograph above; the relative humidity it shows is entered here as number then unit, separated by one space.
70 %
